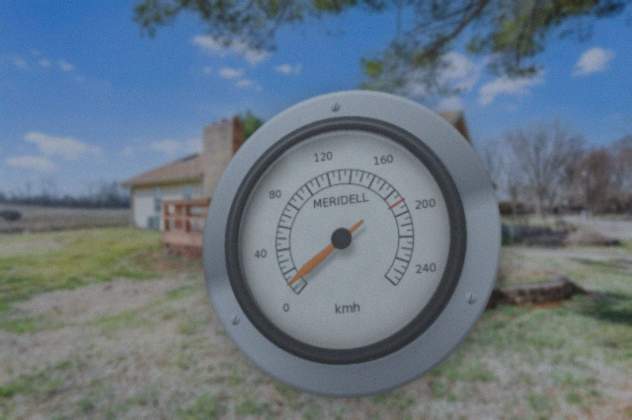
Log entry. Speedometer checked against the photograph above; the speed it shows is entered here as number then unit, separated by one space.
10 km/h
